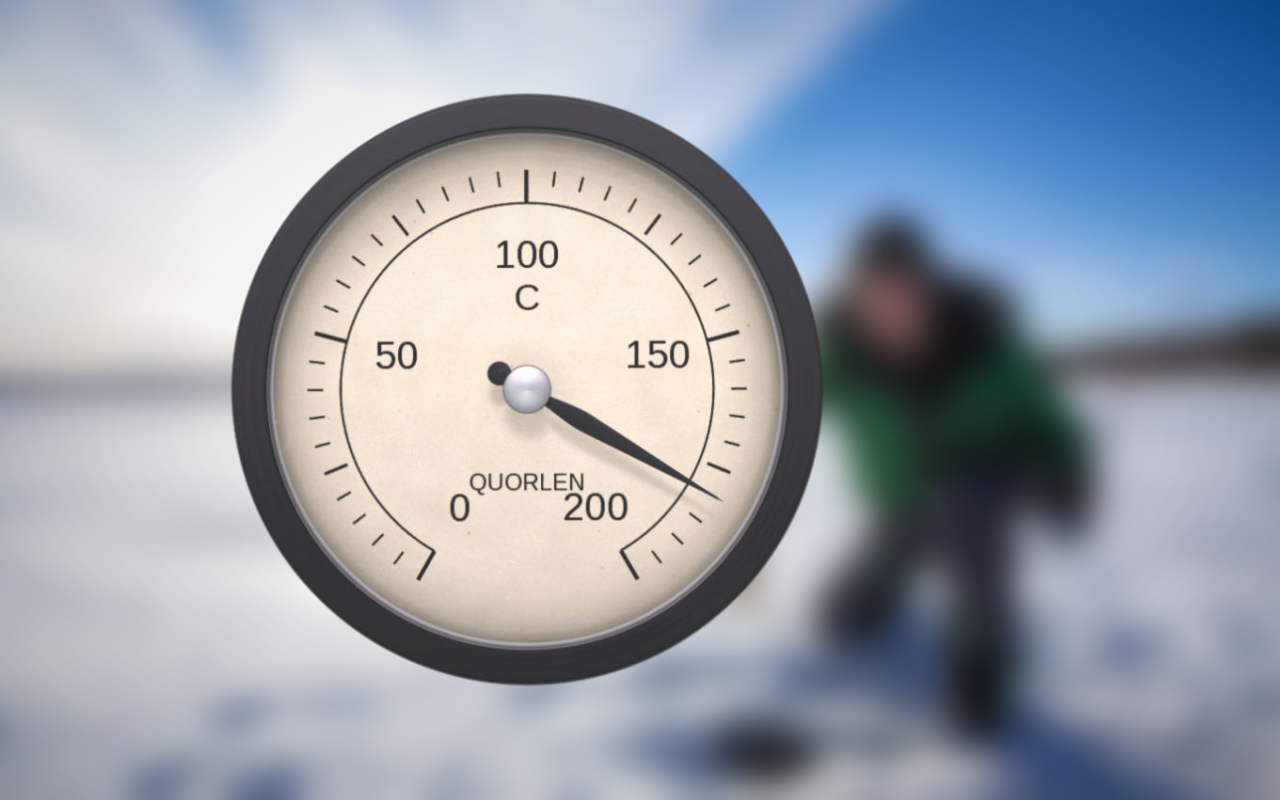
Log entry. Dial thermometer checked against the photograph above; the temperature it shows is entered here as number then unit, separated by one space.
180 °C
